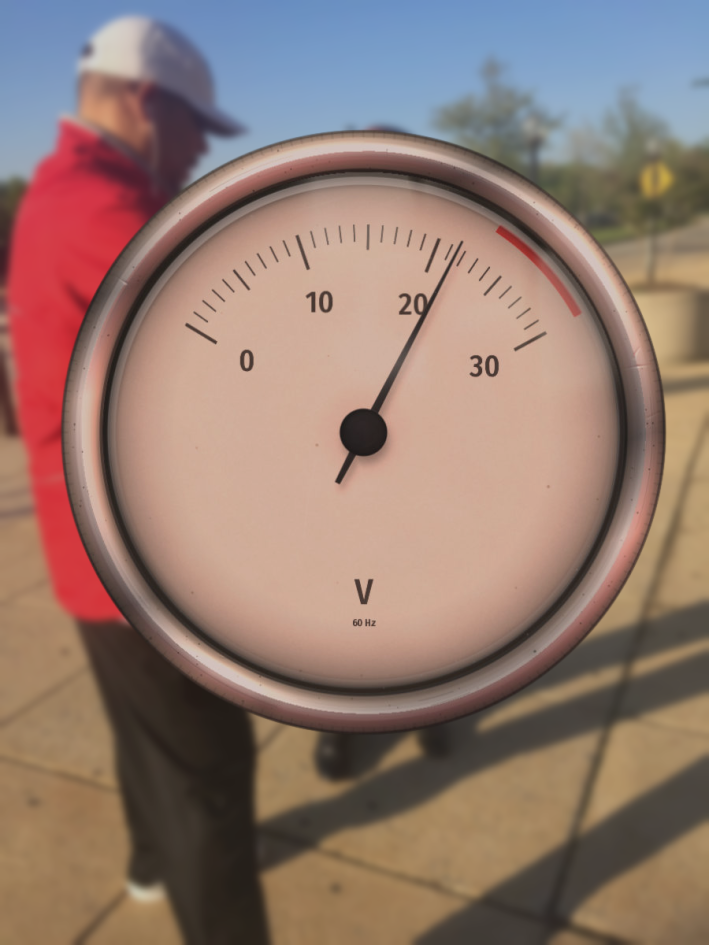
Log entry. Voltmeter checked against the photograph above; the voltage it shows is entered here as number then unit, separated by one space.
21.5 V
